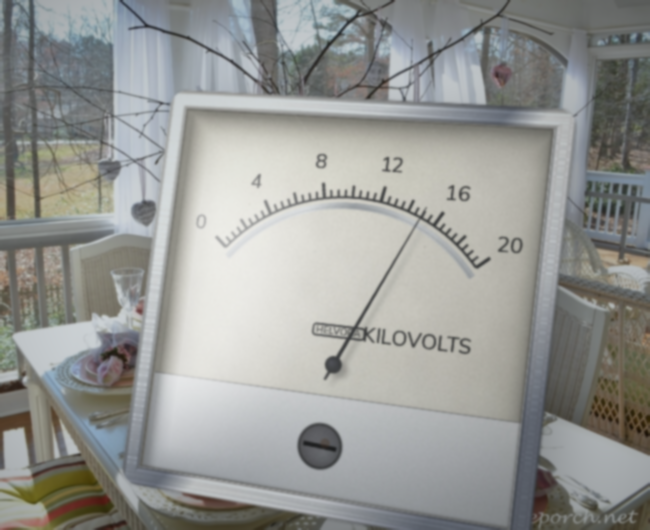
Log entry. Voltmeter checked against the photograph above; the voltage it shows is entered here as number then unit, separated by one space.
15 kV
